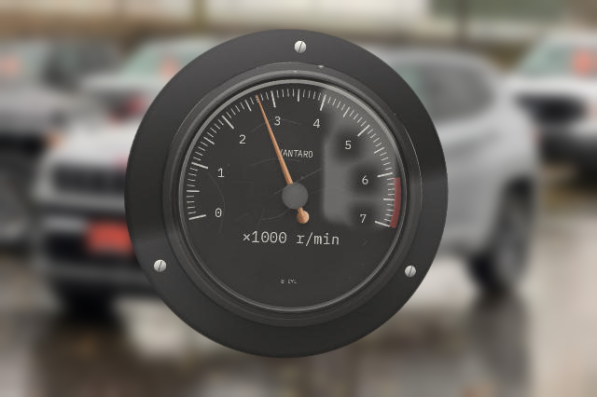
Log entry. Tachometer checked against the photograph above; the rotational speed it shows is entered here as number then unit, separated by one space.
2700 rpm
